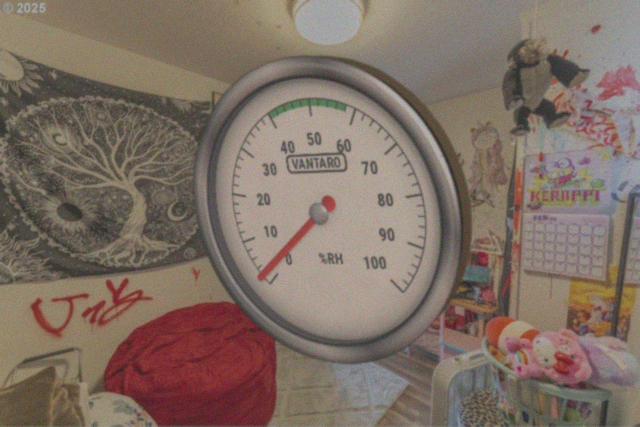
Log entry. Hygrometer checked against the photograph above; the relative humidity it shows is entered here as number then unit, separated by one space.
2 %
